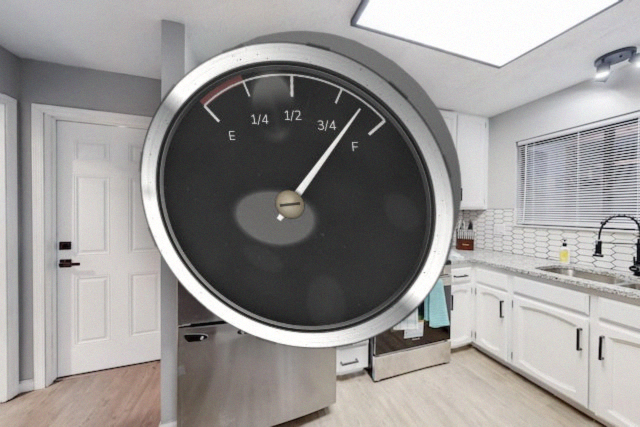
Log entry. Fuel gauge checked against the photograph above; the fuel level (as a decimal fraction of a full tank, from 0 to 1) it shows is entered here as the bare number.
0.875
